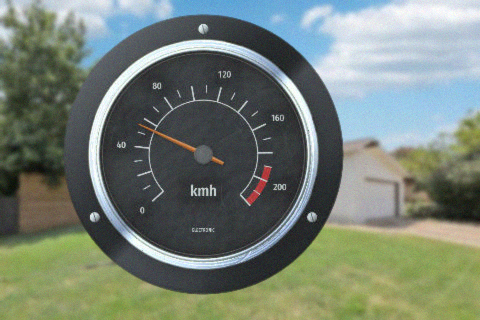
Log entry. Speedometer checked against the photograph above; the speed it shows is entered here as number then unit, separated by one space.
55 km/h
